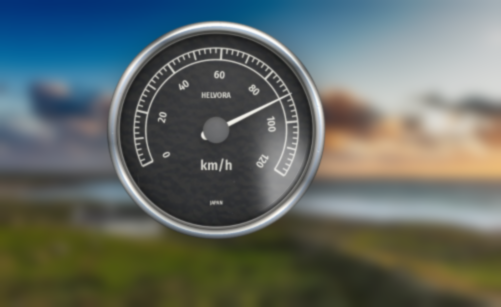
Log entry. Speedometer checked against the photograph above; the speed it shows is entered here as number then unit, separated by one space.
90 km/h
